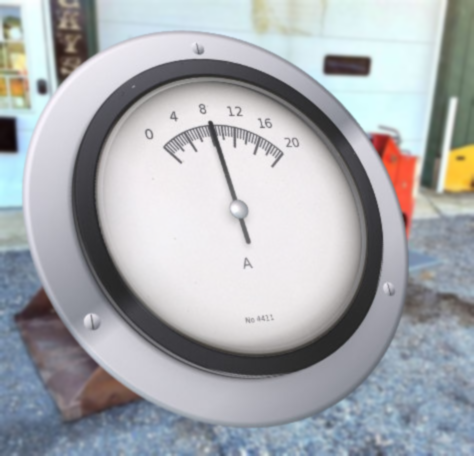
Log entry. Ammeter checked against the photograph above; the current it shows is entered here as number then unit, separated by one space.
8 A
